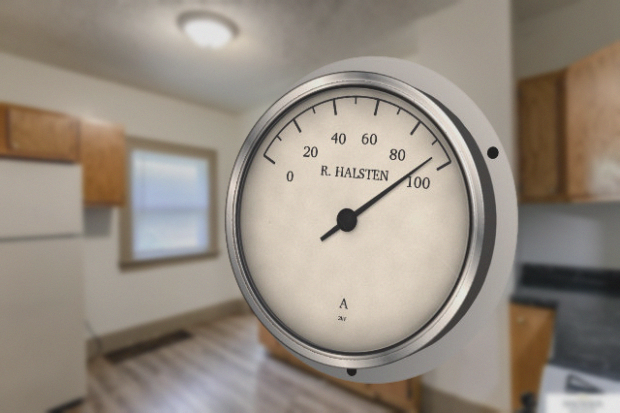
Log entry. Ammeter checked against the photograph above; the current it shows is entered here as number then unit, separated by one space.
95 A
